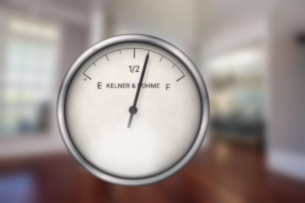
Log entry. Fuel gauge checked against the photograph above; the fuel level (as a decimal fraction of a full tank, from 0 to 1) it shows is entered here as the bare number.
0.625
